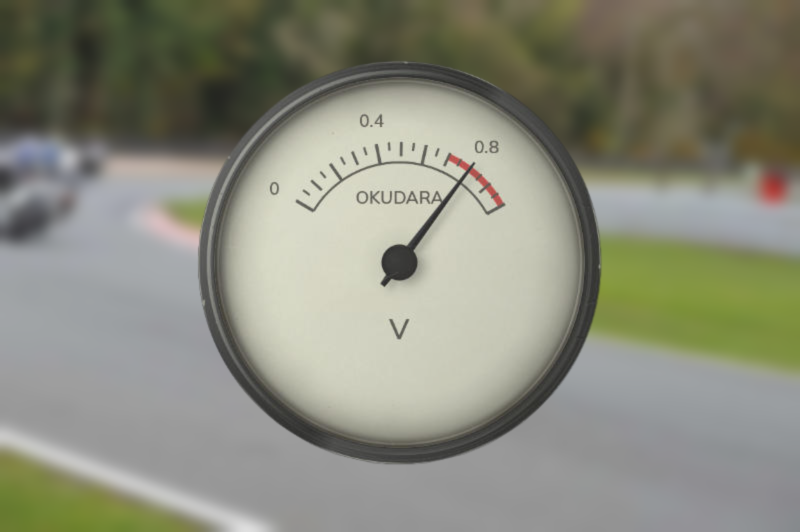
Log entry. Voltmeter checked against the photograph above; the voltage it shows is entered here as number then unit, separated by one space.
0.8 V
